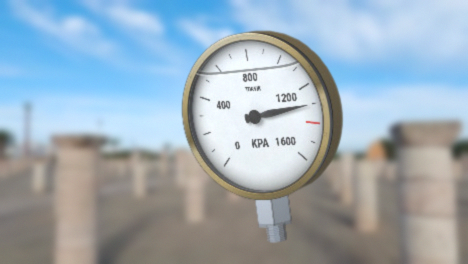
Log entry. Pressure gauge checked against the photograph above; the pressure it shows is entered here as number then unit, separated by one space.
1300 kPa
